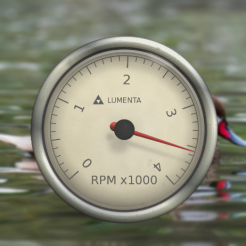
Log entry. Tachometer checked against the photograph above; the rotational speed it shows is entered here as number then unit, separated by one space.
3550 rpm
